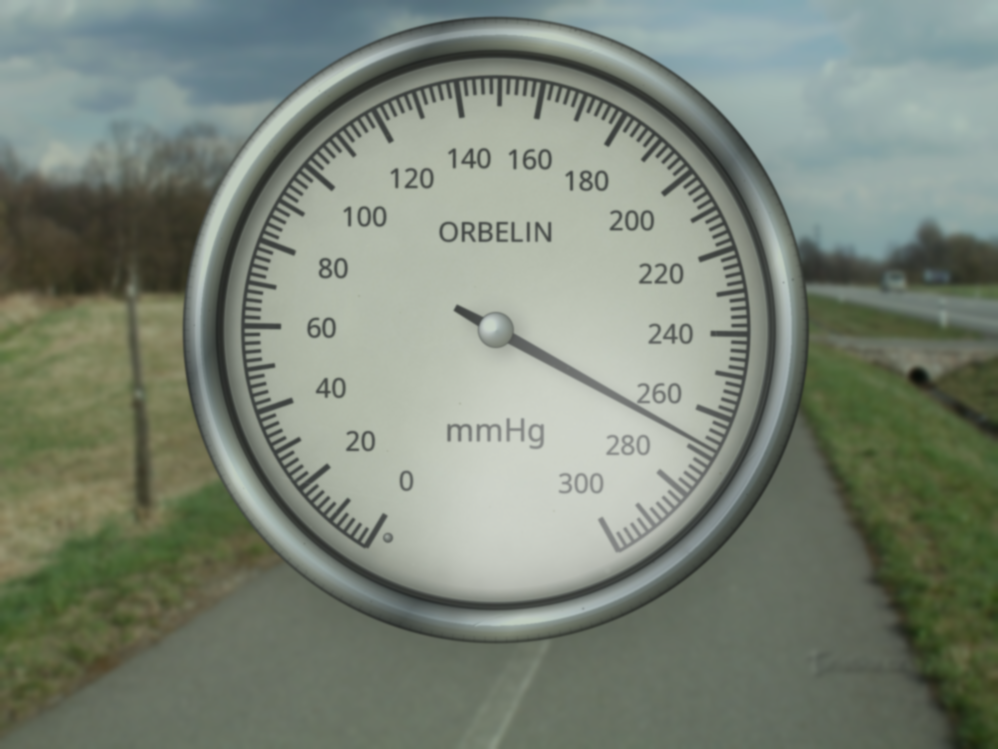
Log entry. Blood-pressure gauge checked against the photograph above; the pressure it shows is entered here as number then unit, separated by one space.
268 mmHg
